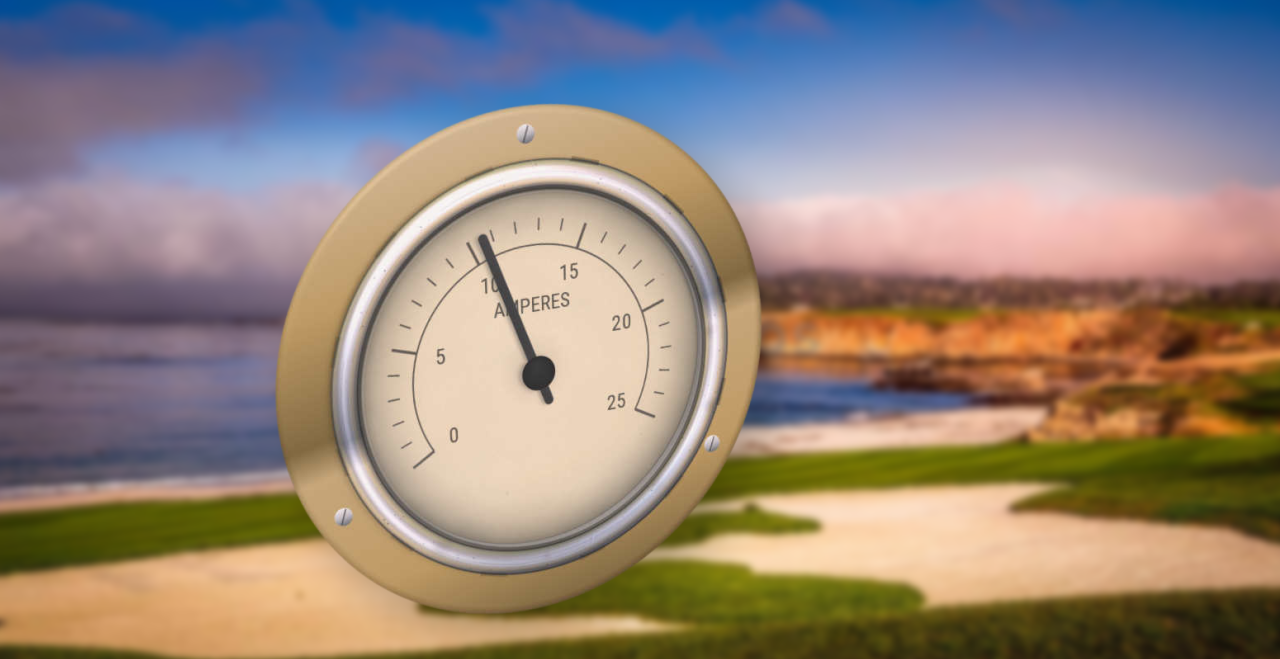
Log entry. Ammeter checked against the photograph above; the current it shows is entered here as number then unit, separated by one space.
10.5 A
